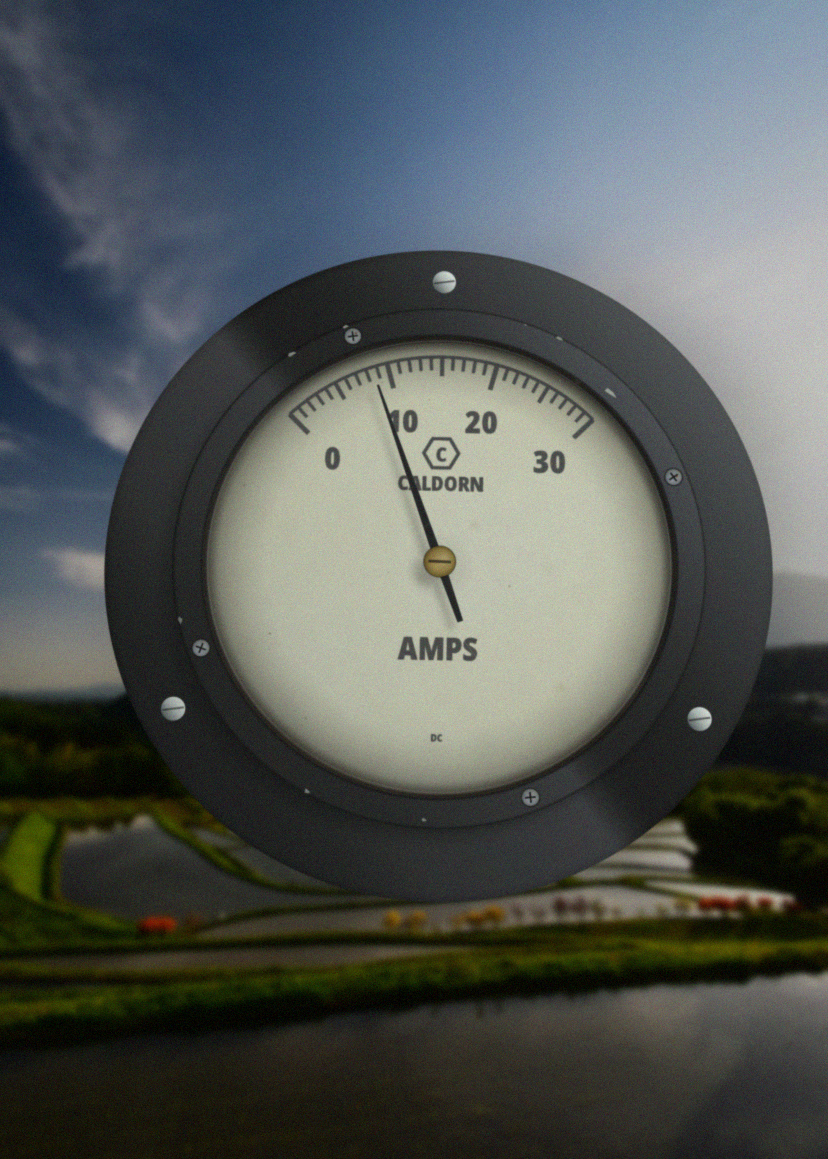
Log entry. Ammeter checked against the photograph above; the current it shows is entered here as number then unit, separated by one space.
8.5 A
